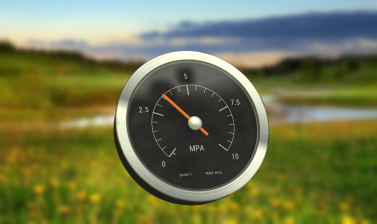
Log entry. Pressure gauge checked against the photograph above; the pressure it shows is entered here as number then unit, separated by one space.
3.5 MPa
